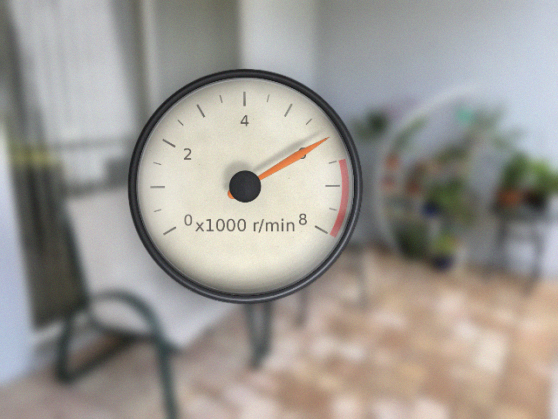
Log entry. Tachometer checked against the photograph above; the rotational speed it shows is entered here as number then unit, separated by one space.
6000 rpm
